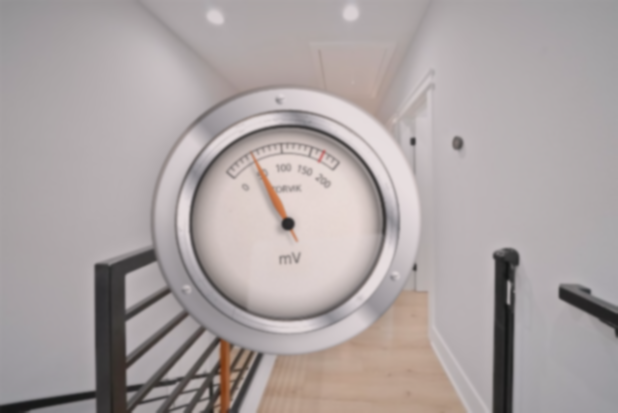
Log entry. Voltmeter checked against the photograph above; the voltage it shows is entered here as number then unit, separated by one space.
50 mV
